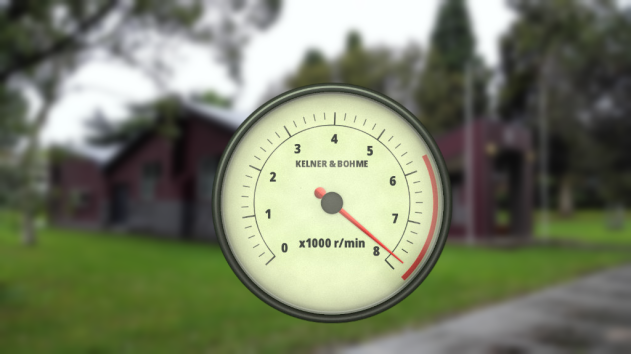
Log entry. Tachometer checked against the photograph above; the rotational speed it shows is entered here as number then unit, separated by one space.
7800 rpm
